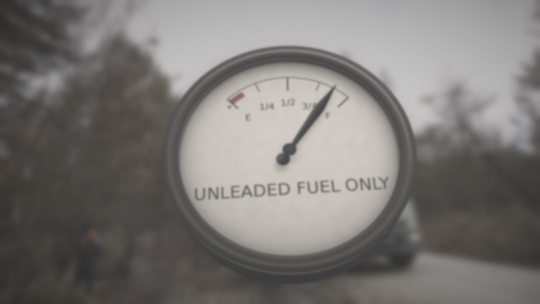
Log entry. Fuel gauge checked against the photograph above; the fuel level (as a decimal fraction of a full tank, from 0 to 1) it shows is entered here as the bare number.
0.875
